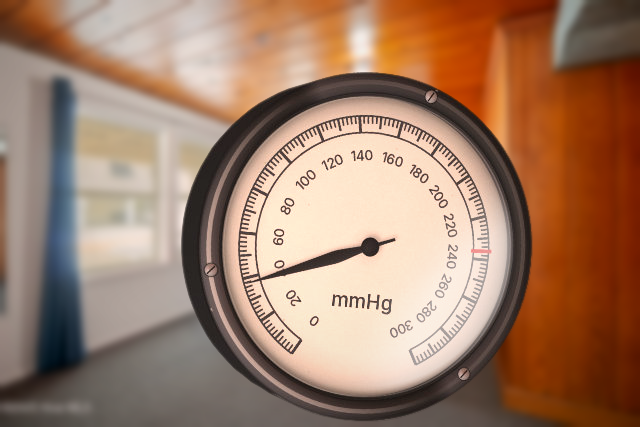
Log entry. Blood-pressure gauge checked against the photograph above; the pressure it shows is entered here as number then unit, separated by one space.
38 mmHg
